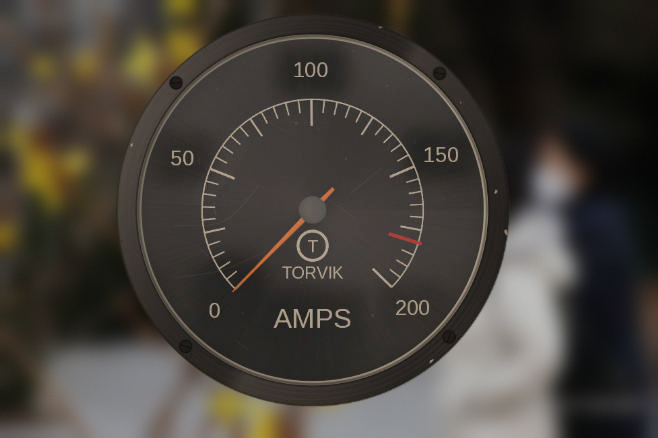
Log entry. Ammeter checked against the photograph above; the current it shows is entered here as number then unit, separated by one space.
0 A
